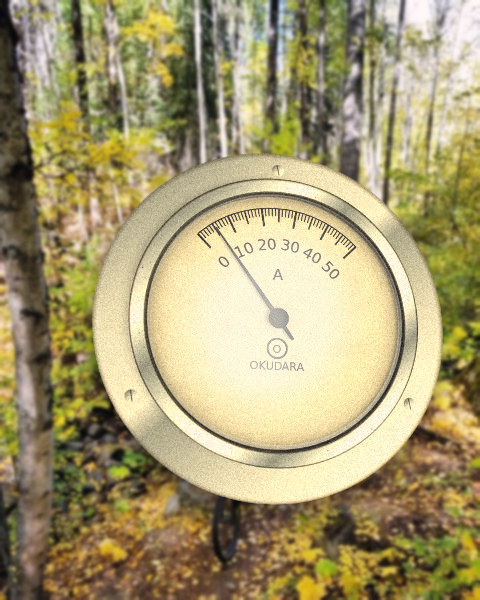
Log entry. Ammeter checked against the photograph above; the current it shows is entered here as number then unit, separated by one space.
5 A
